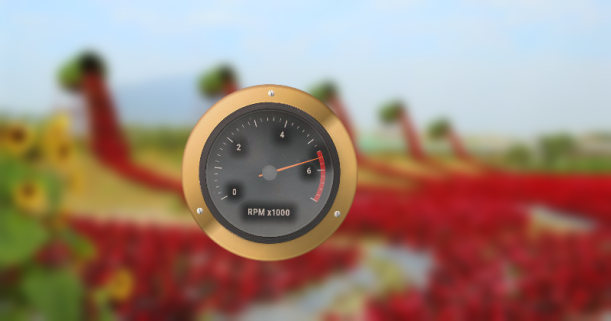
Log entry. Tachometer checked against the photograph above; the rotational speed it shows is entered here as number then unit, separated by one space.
5600 rpm
